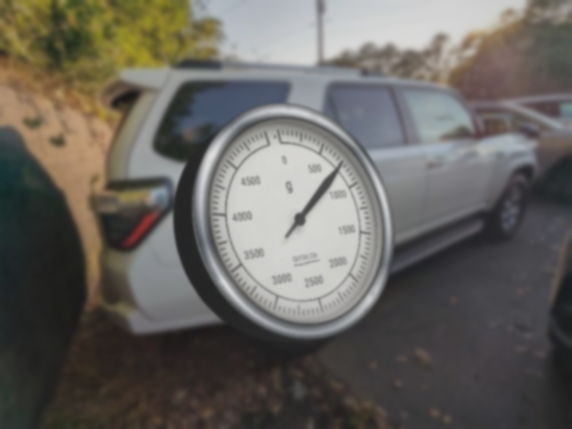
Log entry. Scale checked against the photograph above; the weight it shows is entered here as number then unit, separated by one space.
750 g
